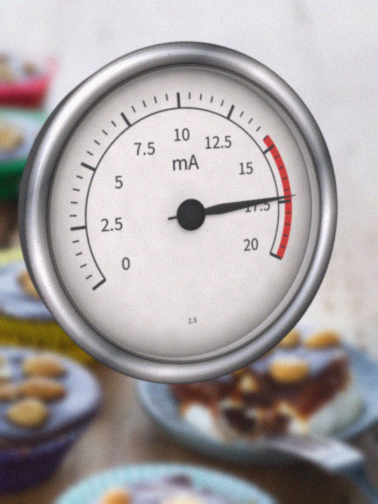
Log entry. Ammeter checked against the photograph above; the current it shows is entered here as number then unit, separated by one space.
17.25 mA
